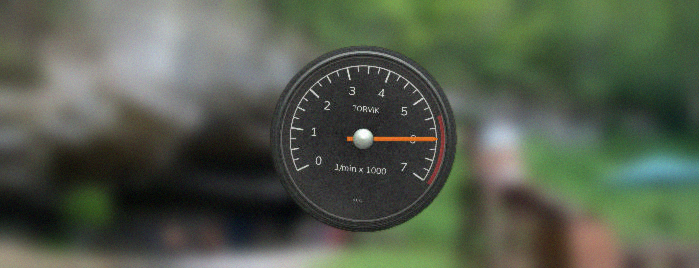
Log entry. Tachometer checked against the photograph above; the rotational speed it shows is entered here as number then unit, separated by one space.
6000 rpm
